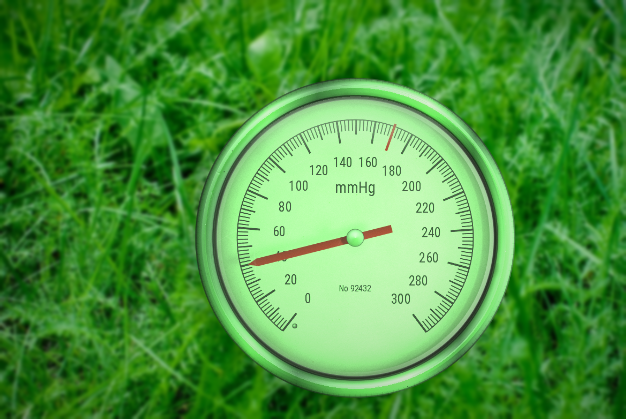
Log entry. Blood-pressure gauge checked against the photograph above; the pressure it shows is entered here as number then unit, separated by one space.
40 mmHg
